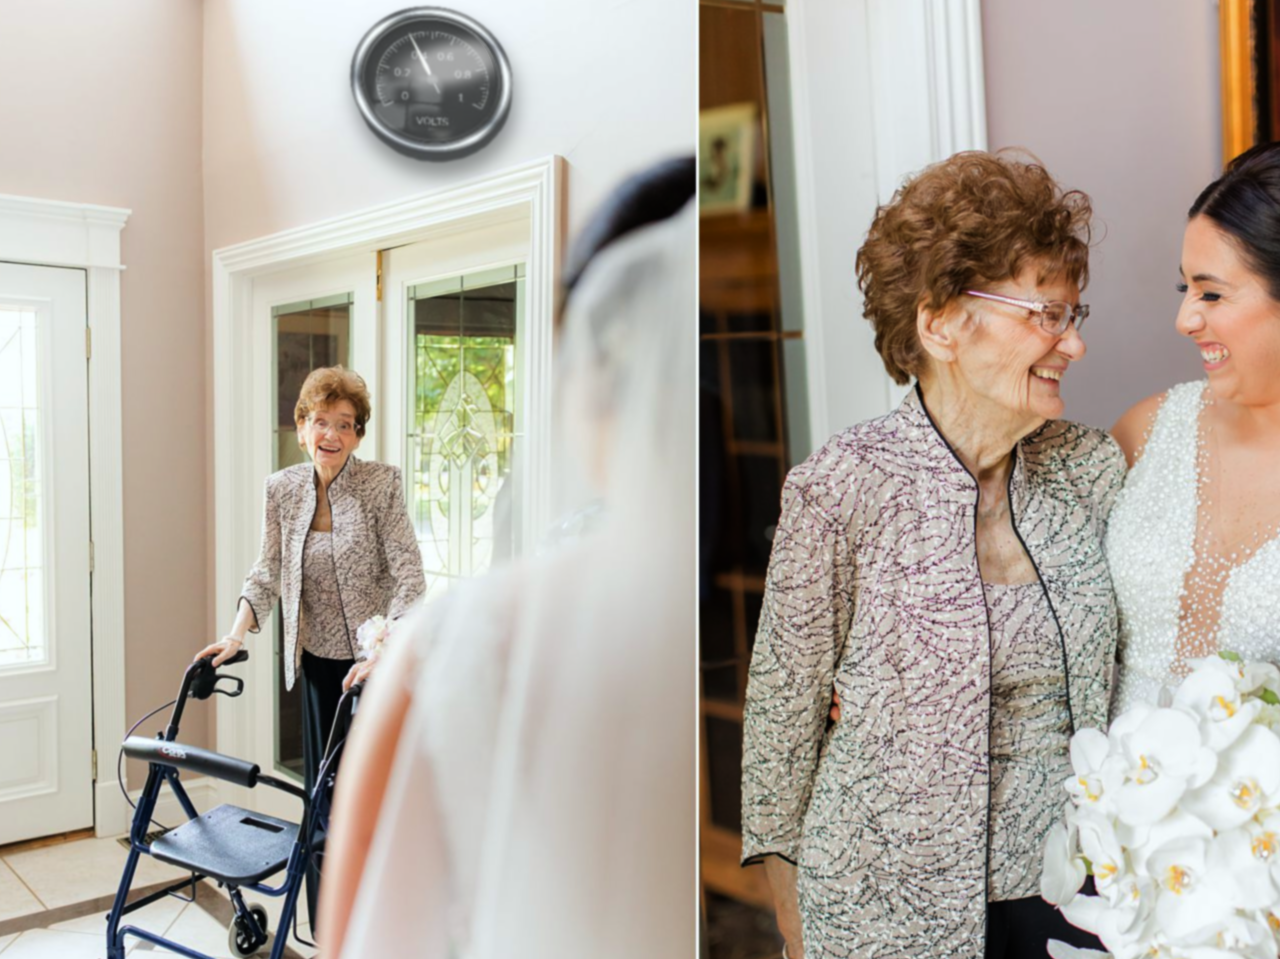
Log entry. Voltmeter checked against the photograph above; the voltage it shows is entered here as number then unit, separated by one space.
0.4 V
